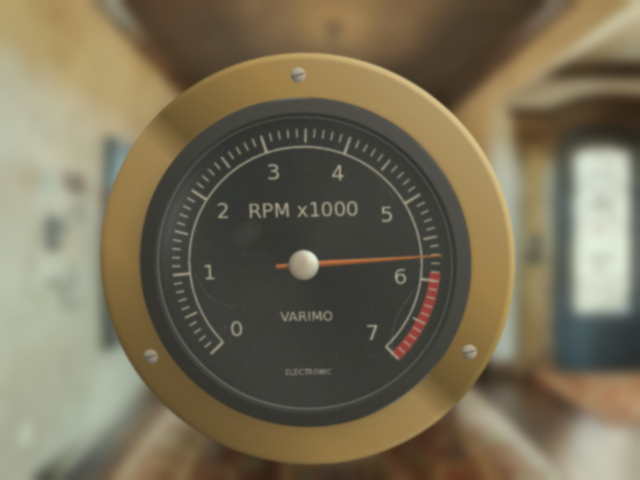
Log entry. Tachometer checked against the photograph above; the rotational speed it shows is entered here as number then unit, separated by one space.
5700 rpm
